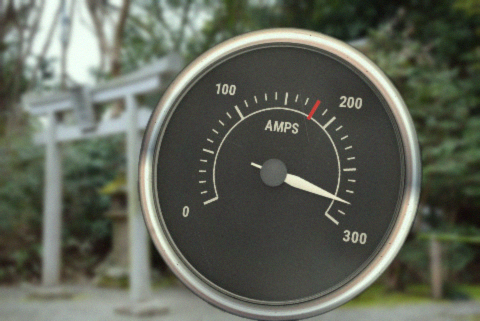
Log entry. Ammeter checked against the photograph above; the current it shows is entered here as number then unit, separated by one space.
280 A
